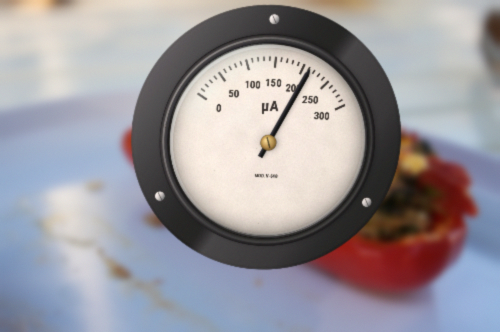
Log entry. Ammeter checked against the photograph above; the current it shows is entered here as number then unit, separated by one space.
210 µA
